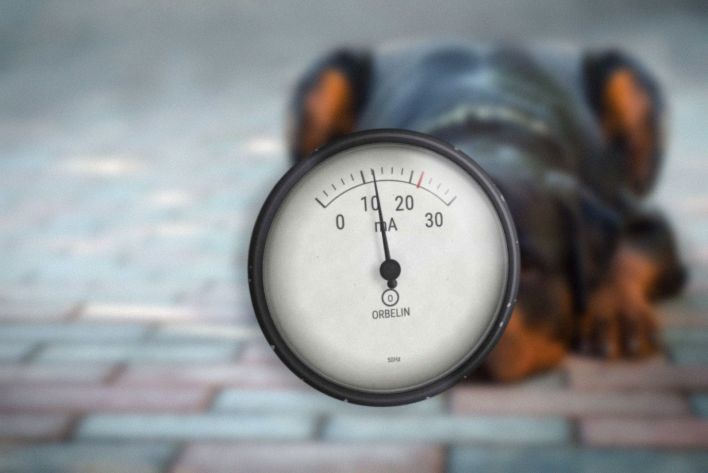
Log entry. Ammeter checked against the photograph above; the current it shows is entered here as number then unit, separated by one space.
12 mA
